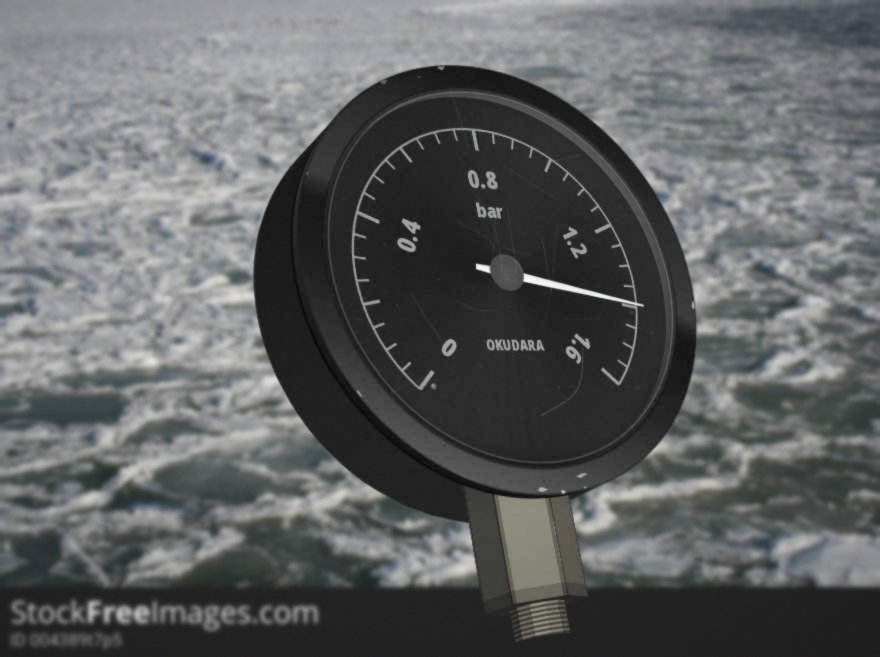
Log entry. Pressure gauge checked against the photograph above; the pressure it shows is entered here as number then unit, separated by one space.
1.4 bar
